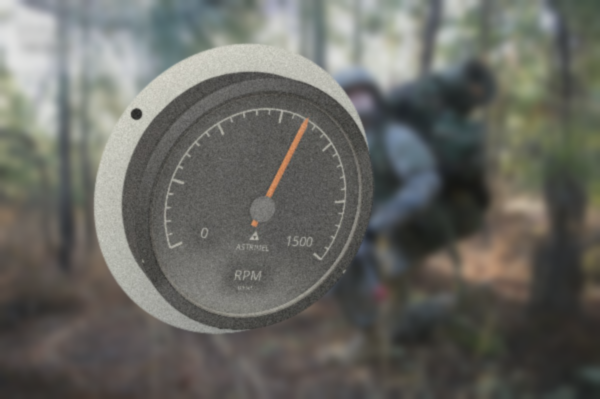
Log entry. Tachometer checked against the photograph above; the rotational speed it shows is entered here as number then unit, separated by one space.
850 rpm
